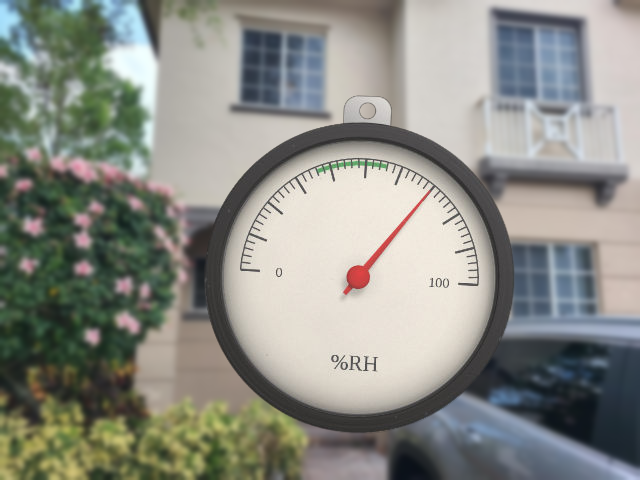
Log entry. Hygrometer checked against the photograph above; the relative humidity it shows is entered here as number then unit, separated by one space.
70 %
